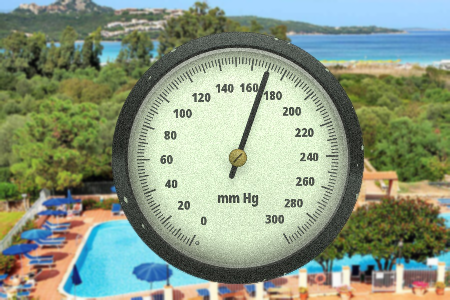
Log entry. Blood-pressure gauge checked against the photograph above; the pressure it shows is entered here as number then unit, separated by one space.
170 mmHg
